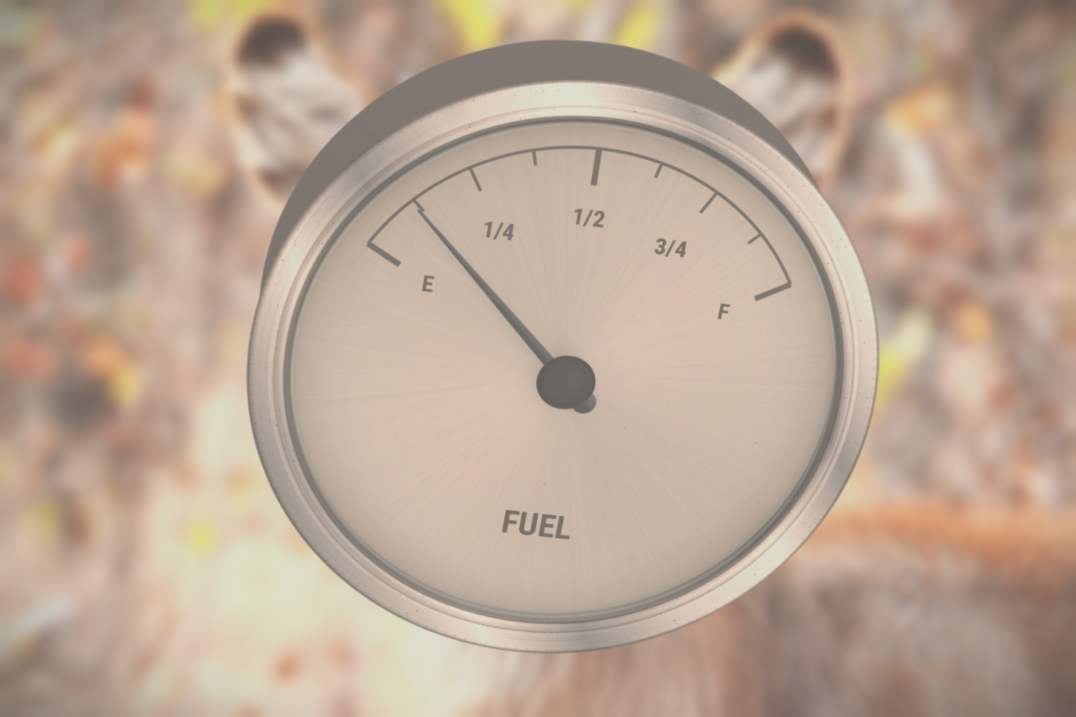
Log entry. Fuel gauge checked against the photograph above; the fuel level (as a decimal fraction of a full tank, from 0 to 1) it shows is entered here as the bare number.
0.125
